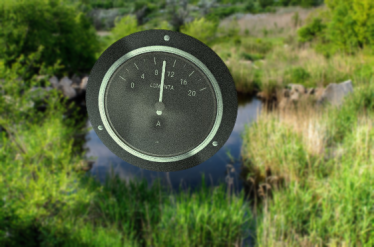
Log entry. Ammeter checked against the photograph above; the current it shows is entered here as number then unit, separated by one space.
10 A
